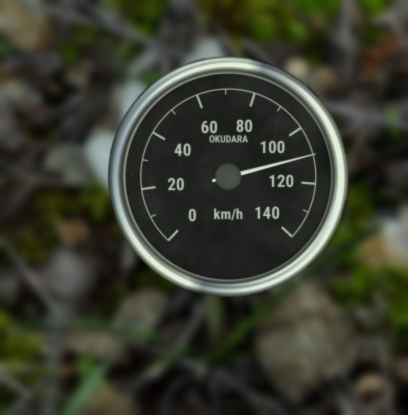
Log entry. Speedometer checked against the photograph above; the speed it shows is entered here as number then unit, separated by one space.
110 km/h
